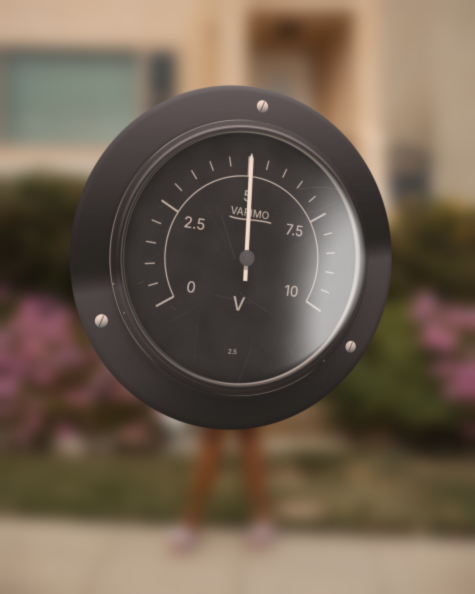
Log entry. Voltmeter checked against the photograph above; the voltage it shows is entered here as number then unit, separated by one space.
5 V
